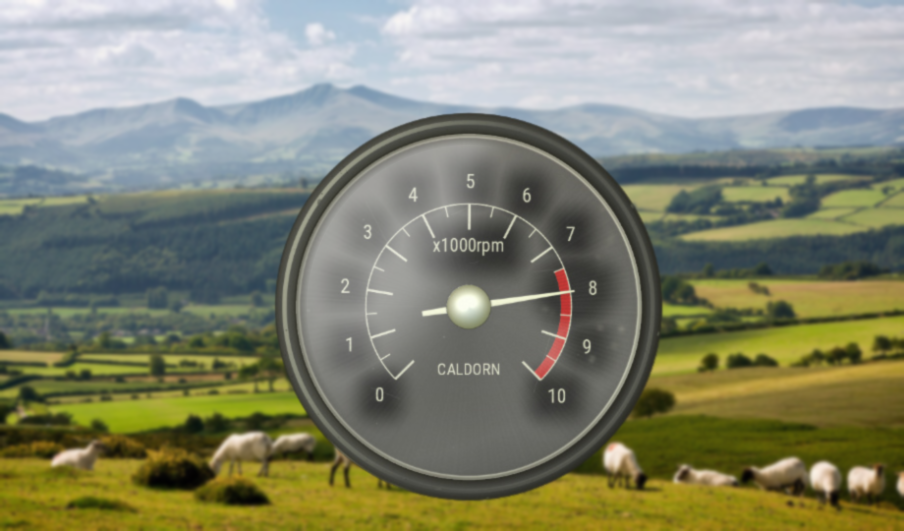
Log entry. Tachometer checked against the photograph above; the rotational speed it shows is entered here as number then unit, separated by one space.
8000 rpm
